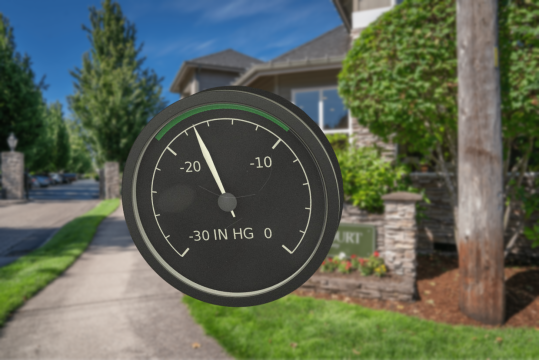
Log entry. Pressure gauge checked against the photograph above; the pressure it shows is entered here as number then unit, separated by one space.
-17 inHg
